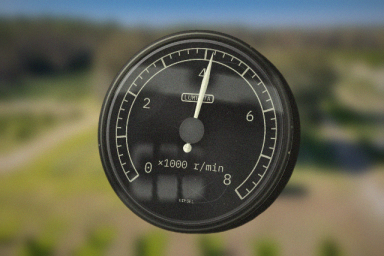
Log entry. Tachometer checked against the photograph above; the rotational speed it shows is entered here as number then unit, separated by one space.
4200 rpm
